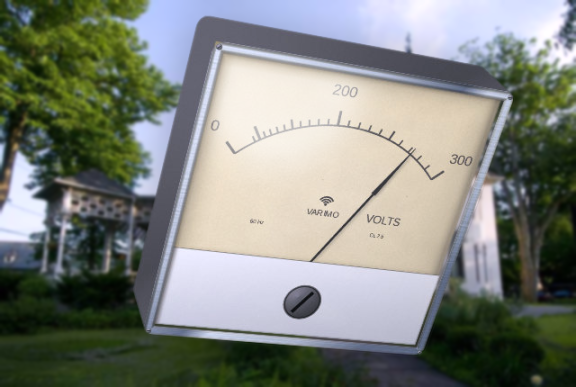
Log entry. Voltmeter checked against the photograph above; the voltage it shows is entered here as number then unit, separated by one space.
270 V
